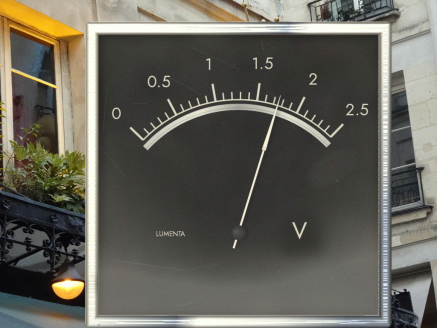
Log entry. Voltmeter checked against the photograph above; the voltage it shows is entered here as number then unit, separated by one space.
1.75 V
